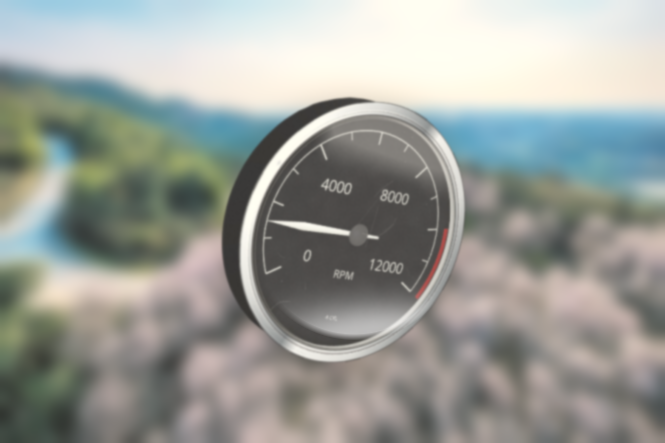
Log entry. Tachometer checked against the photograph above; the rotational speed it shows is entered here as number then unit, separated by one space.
1500 rpm
